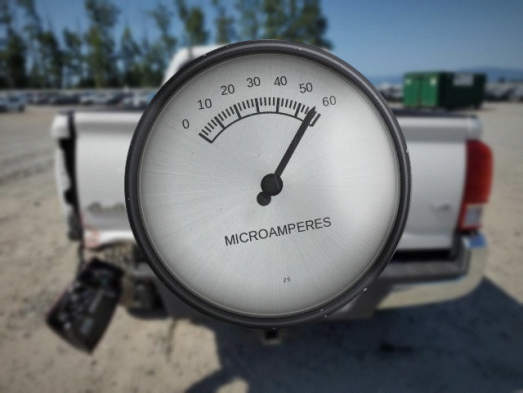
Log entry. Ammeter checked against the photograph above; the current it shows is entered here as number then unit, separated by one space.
56 µA
